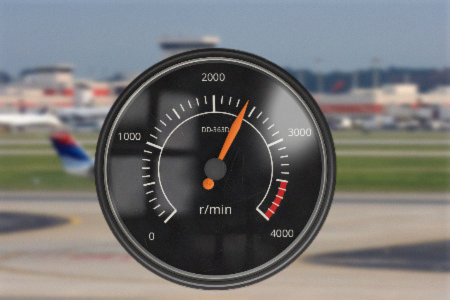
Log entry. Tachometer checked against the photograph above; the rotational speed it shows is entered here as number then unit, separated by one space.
2400 rpm
